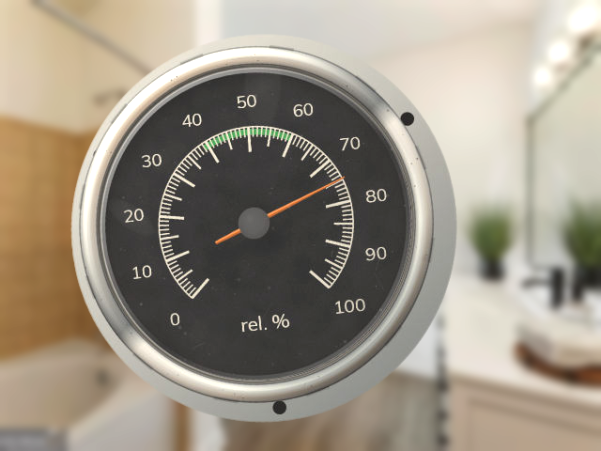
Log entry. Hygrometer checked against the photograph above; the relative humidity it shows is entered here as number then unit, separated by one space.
75 %
